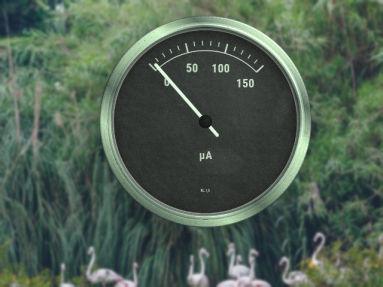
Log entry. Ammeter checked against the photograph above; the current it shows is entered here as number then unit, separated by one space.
5 µA
